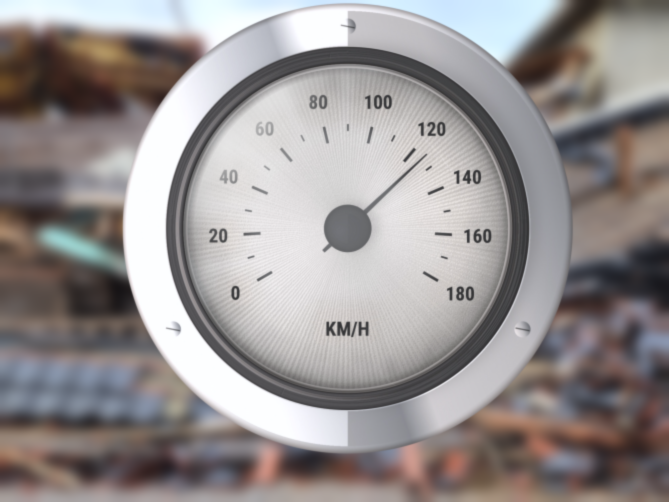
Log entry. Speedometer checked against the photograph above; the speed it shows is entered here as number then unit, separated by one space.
125 km/h
